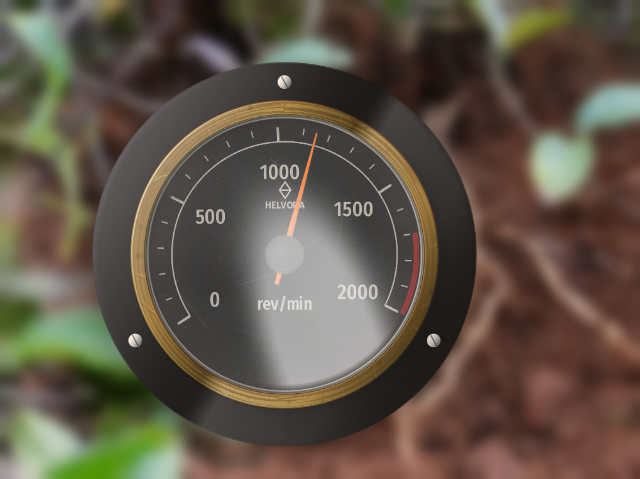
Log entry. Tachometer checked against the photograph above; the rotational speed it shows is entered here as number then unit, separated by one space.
1150 rpm
